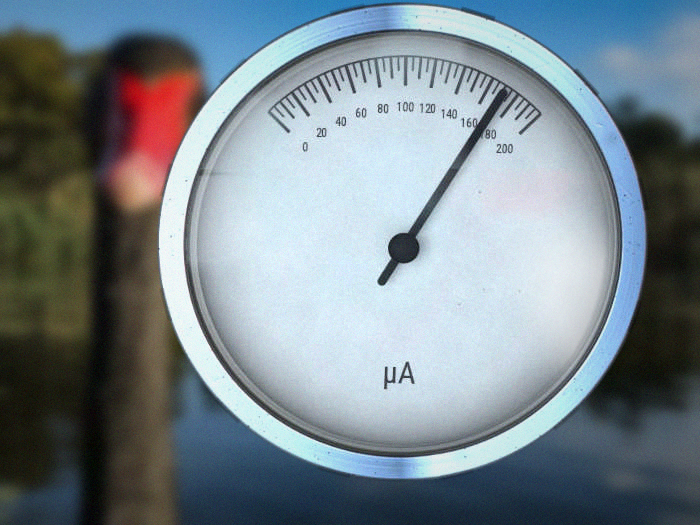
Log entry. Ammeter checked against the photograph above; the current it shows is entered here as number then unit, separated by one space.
170 µA
